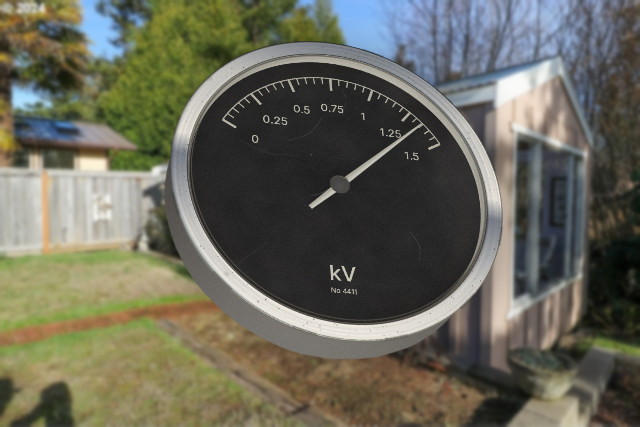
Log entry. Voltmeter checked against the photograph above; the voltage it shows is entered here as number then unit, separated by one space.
1.35 kV
